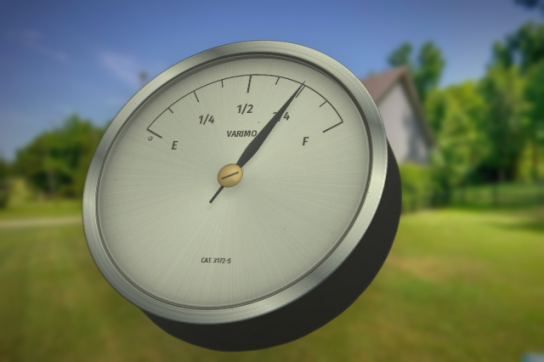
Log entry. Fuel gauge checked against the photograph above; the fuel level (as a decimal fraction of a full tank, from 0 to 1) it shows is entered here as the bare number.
0.75
